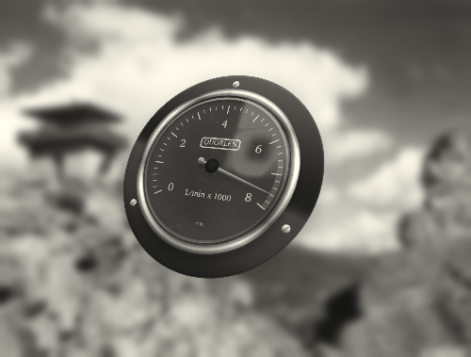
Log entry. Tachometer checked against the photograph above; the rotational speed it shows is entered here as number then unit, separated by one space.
7600 rpm
